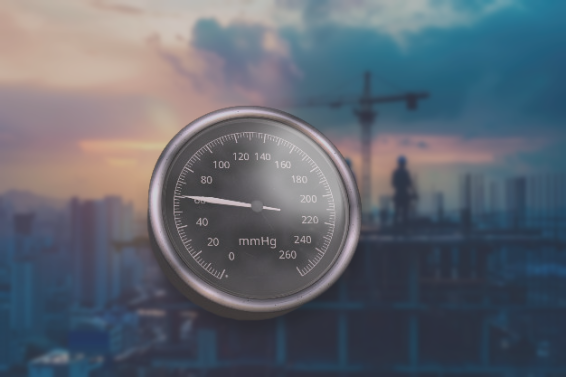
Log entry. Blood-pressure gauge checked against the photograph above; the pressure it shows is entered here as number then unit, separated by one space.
60 mmHg
